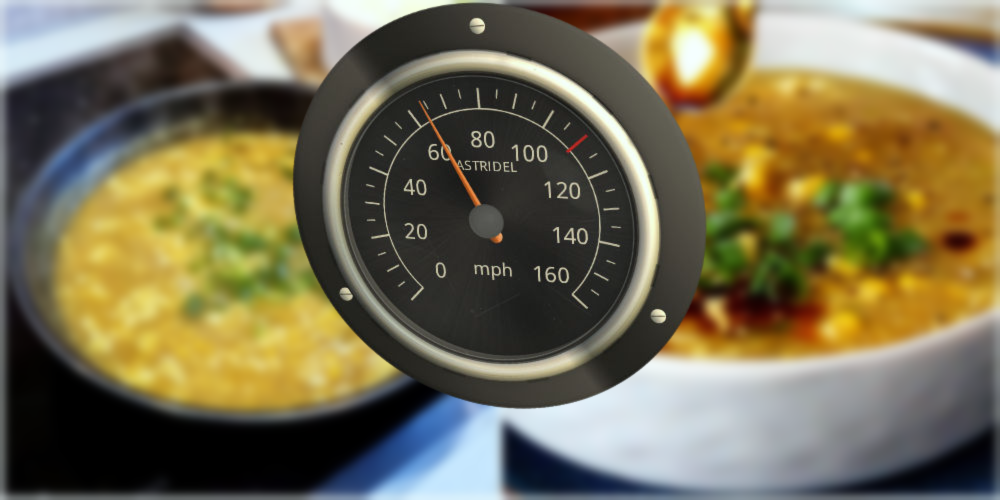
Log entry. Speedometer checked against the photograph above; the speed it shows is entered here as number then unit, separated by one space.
65 mph
